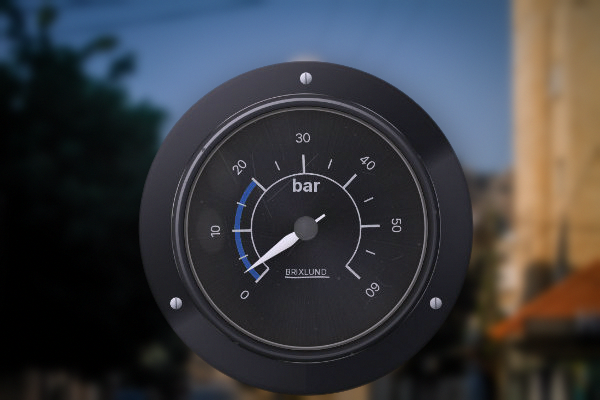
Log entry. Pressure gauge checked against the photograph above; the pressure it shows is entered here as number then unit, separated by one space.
2.5 bar
